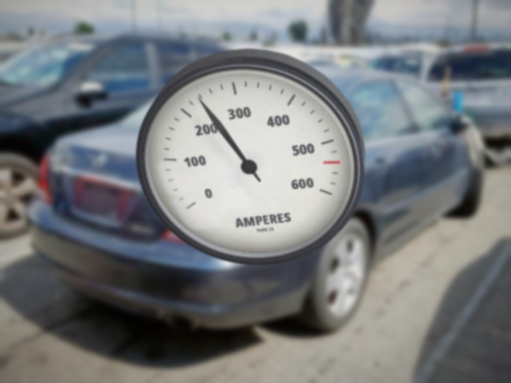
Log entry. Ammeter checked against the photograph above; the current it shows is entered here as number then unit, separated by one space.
240 A
